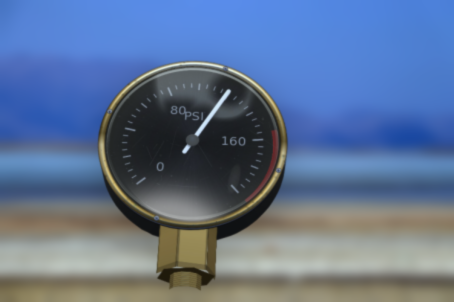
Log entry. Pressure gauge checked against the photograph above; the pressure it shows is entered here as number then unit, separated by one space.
120 psi
